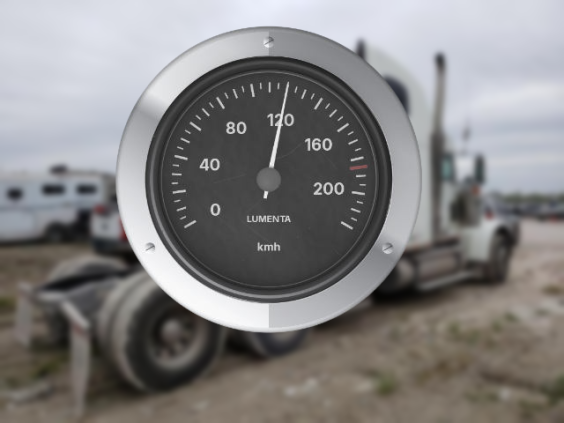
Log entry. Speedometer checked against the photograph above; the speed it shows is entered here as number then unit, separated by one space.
120 km/h
